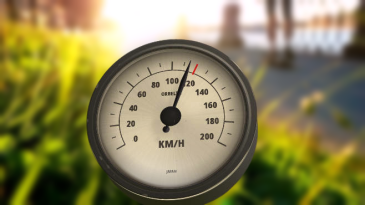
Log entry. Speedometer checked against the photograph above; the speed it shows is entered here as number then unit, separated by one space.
115 km/h
